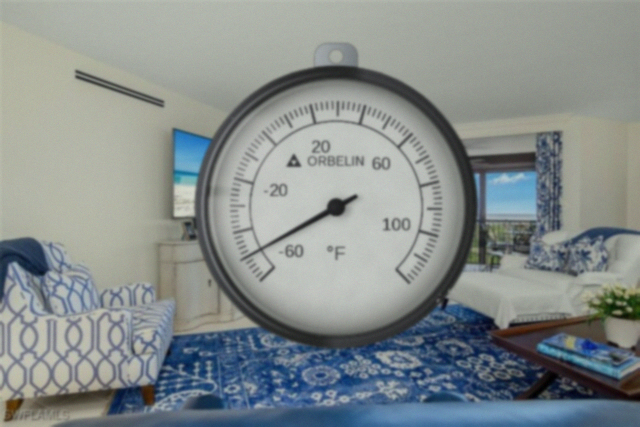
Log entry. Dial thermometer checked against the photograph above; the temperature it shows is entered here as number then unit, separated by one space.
-50 °F
